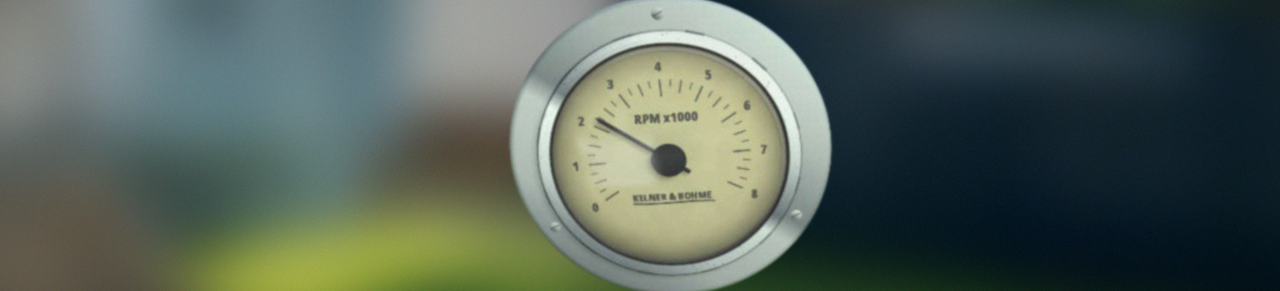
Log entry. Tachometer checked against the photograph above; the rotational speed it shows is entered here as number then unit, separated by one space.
2250 rpm
